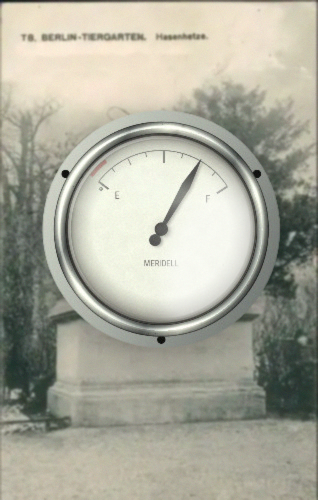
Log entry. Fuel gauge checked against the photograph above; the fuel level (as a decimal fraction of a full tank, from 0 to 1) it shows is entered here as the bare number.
0.75
